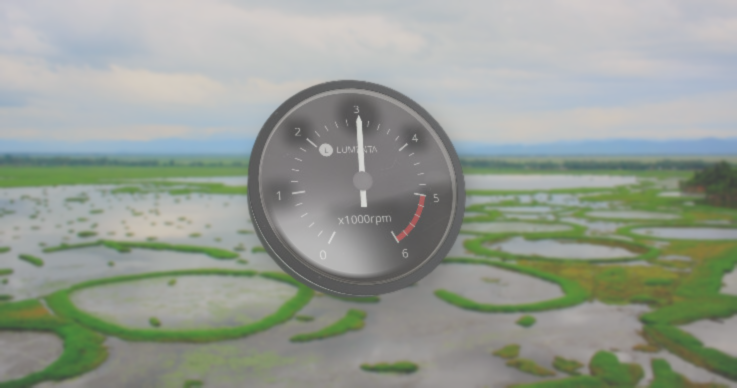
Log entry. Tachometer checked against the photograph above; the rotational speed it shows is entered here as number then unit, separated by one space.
3000 rpm
